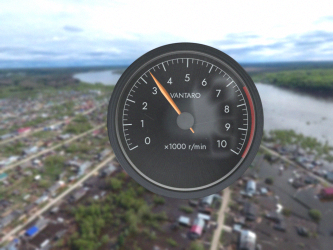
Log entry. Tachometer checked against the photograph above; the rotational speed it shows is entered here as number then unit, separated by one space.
3400 rpm
